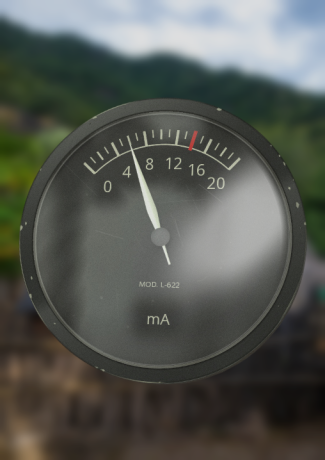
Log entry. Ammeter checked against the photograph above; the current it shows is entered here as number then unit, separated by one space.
6 mA
